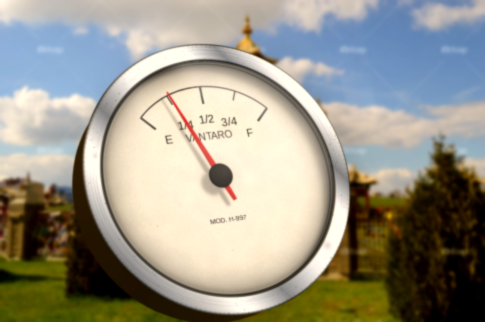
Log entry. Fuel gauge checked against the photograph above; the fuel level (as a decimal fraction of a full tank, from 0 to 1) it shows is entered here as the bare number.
0.25
